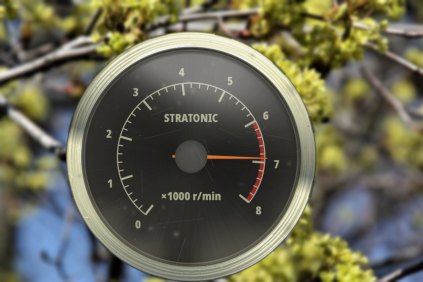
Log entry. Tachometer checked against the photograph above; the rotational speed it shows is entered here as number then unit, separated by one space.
6900 rpm
